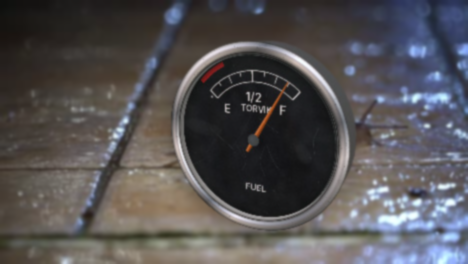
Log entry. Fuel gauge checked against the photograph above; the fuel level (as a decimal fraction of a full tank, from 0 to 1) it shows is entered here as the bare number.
0.875
